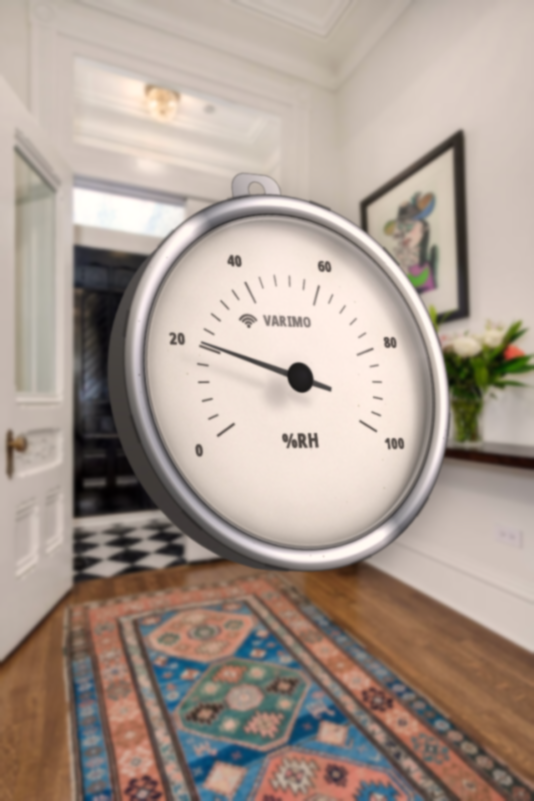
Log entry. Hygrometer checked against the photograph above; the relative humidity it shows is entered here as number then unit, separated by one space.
20 %
